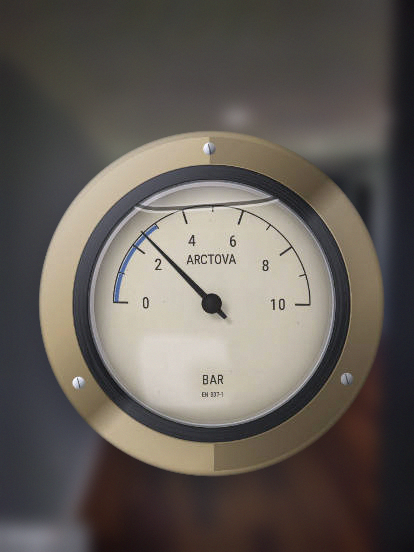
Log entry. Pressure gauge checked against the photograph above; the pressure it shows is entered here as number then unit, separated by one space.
2.5 bar
